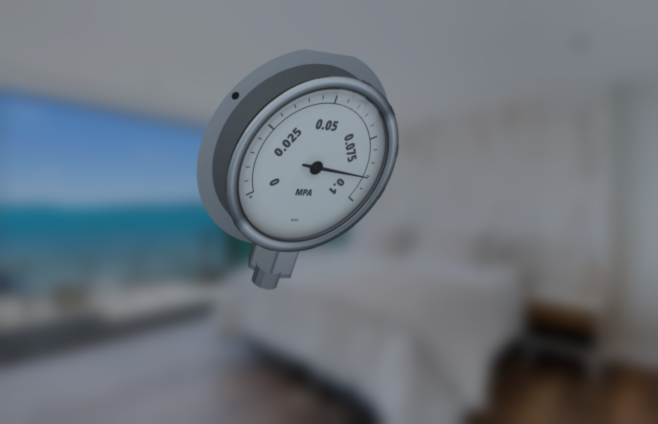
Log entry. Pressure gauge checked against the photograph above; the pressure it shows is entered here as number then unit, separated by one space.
0.09 MPa
